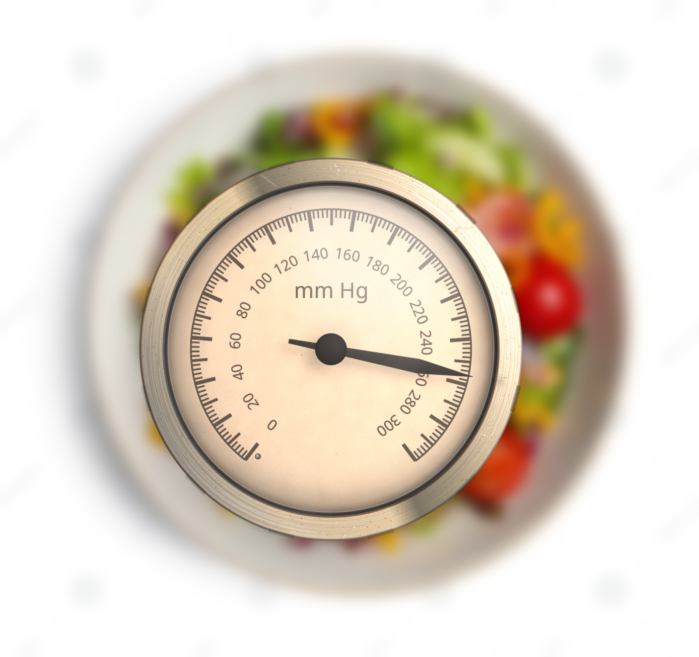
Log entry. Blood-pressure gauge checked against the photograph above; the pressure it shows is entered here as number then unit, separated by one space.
256 mmHg
